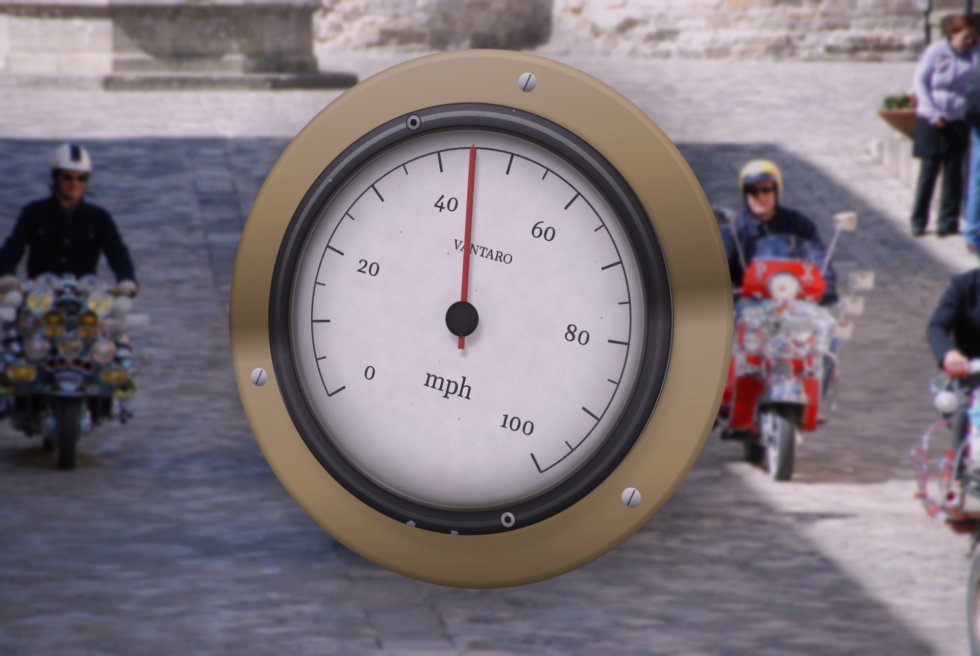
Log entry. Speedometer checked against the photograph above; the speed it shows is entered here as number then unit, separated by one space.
45 mph
